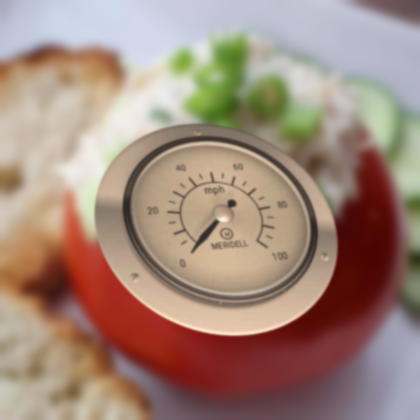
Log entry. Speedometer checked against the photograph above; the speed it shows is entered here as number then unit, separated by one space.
0 mph
